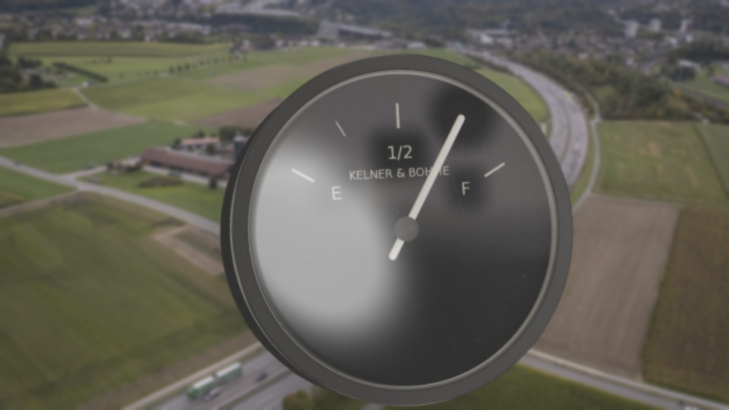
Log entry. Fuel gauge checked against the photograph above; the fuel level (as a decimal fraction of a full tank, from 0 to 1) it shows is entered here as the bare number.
0.75
